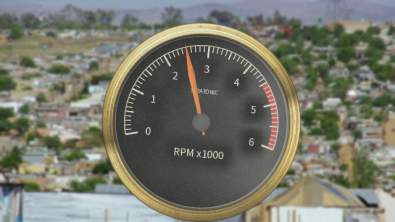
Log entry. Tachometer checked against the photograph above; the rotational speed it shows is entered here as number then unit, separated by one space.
2500 rpm
